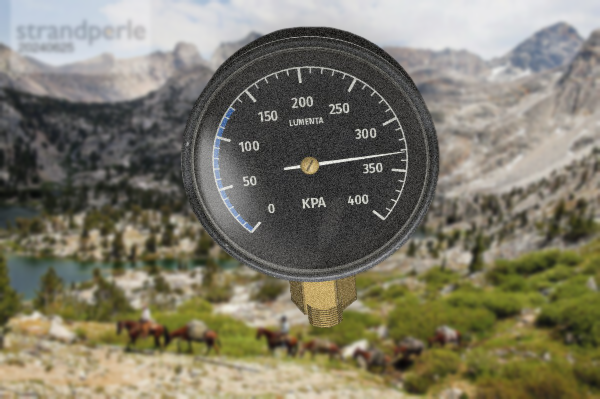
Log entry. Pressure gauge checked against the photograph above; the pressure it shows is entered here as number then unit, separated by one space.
330 kPa
